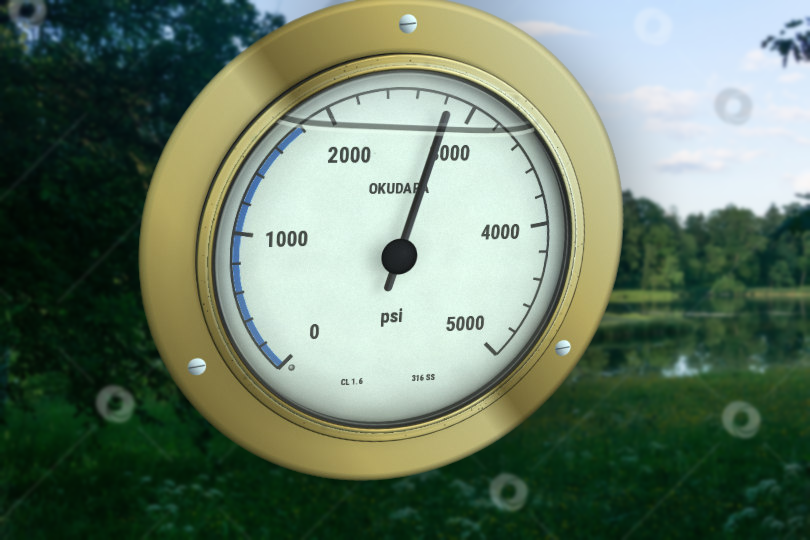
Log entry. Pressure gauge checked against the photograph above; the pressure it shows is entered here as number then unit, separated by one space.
2800 psi
